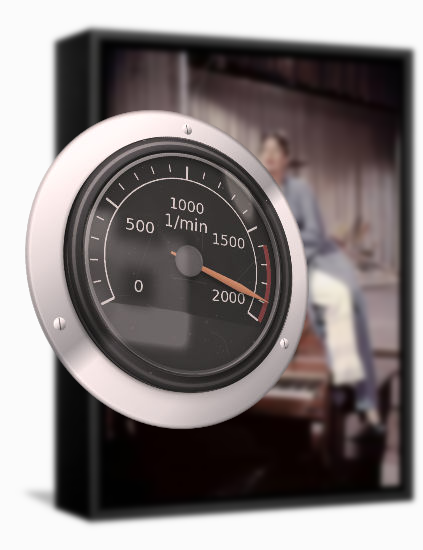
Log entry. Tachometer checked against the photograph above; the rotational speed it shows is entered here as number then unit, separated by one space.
1900 rpm
